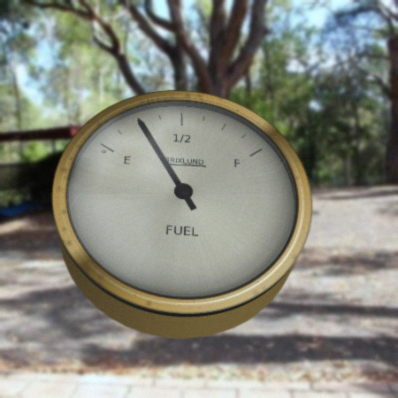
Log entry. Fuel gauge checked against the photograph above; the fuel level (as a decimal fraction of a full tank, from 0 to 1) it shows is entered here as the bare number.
0.25
